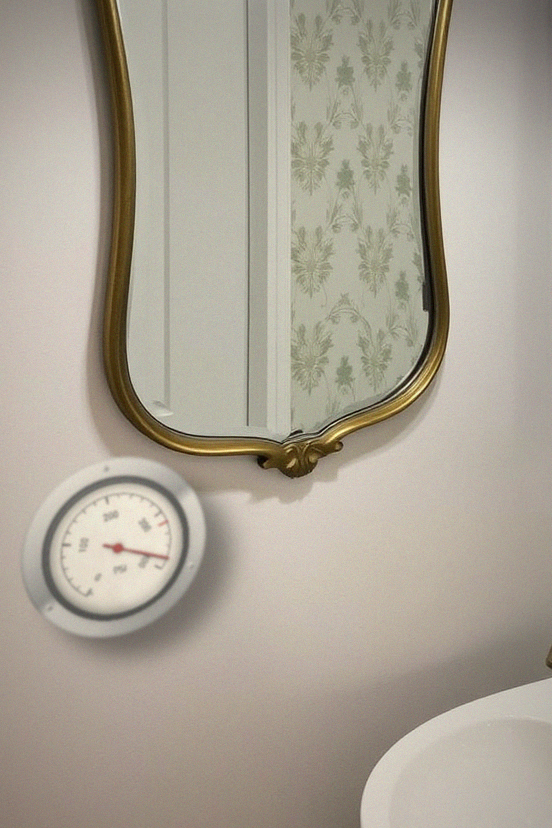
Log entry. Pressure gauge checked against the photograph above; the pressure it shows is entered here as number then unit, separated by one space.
380 psi
